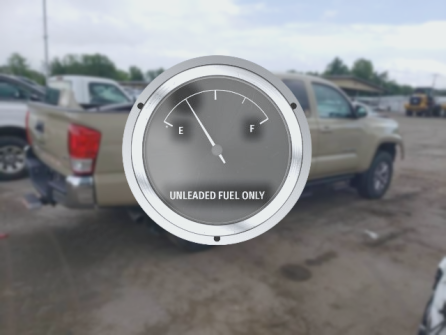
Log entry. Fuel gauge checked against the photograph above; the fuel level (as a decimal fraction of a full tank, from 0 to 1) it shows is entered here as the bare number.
0.25
